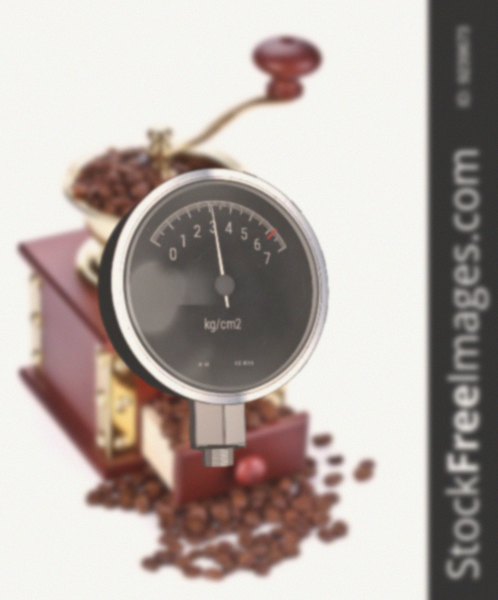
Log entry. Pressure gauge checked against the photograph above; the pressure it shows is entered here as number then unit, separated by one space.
3 kg/cm²
